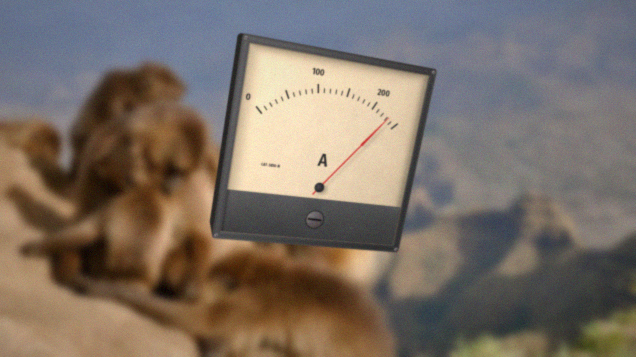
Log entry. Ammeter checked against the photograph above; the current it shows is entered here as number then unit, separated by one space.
230 A
